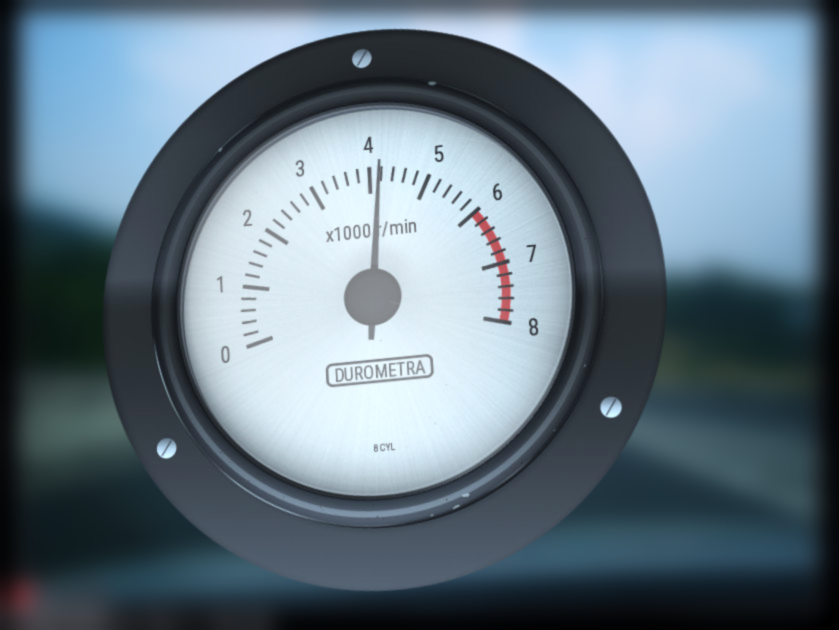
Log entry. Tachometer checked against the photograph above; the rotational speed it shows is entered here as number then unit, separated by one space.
4200 rpm
